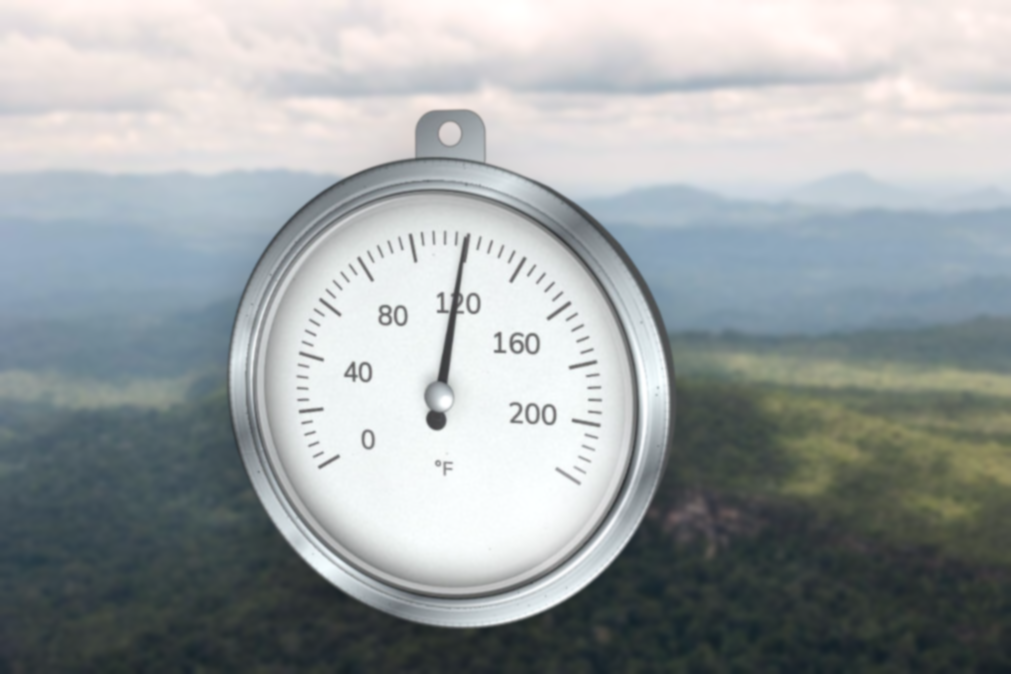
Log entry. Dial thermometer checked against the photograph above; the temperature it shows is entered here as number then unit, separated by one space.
120 °F
